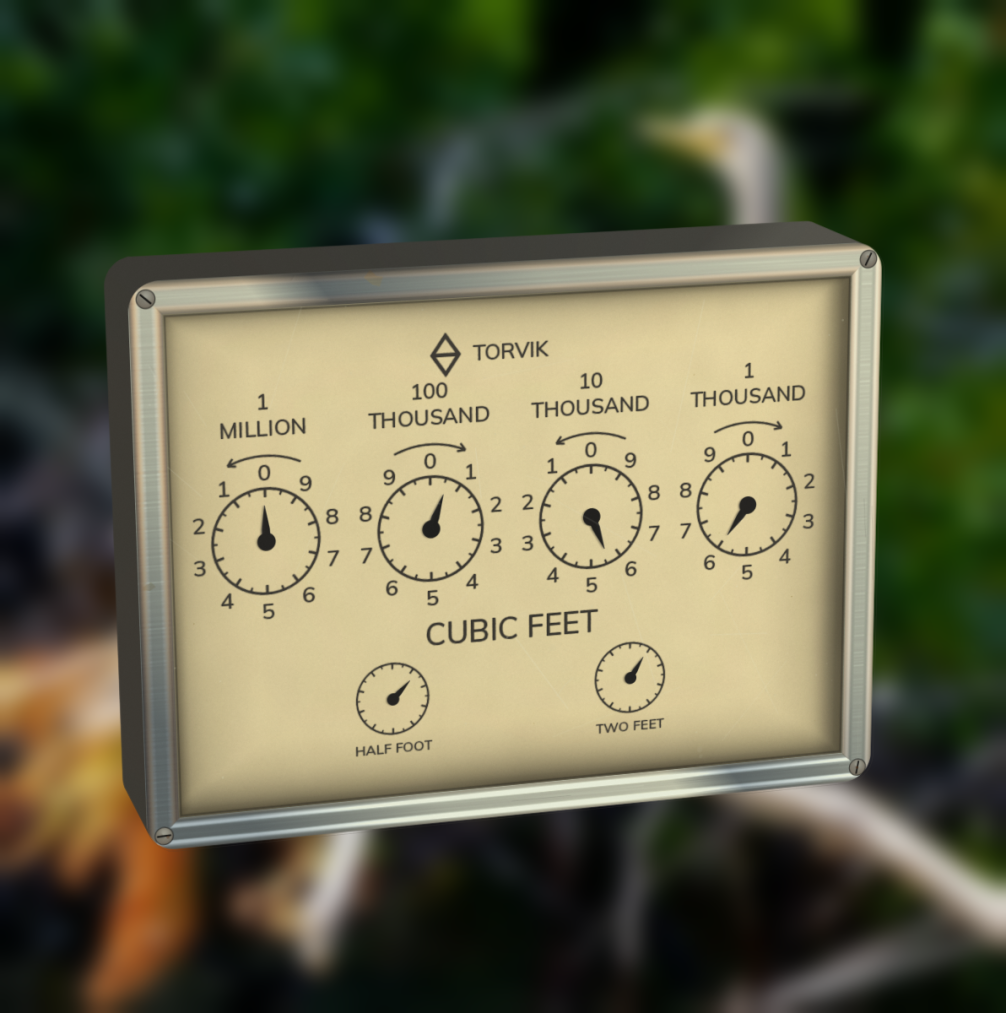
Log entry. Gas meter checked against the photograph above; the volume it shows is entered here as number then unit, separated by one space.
5600 ft³
